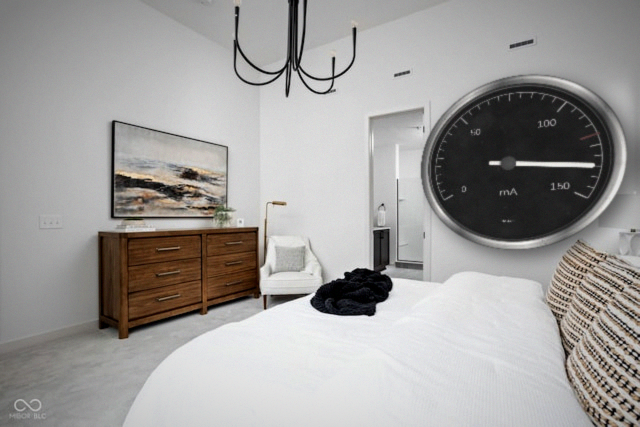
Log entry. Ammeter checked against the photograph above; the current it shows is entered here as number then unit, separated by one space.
135 mA
